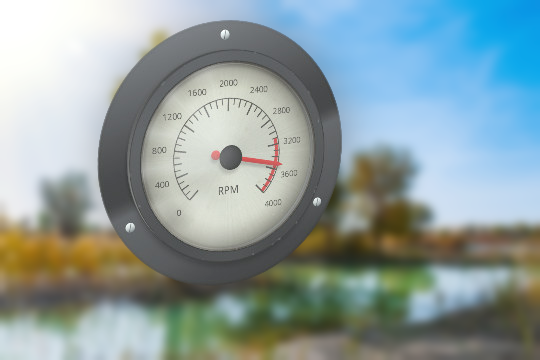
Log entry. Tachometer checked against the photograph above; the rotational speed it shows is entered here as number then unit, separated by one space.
3500 rpm
